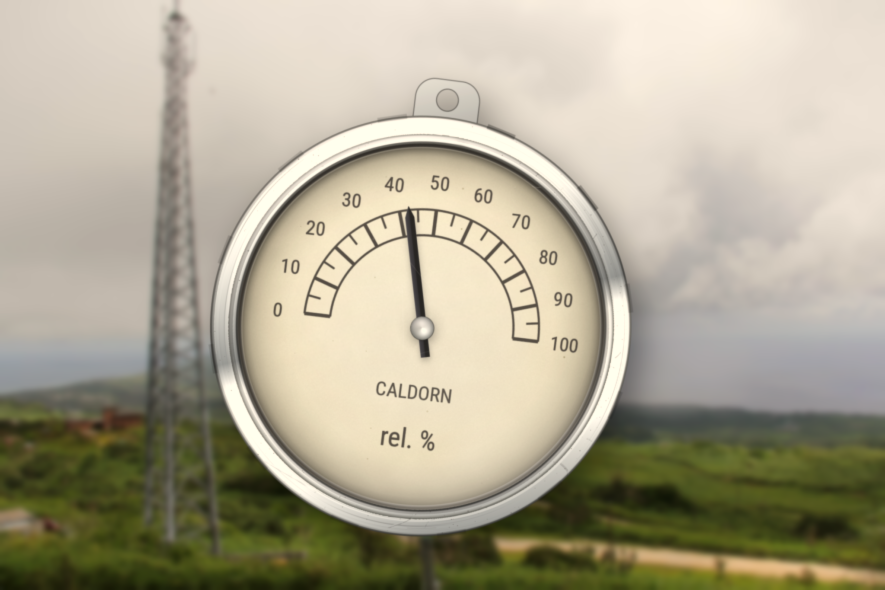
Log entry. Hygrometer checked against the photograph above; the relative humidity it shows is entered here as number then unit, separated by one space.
42.5 %
